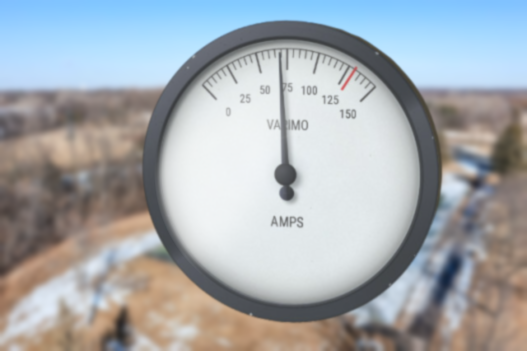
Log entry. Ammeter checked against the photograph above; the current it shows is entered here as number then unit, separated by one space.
70 A
